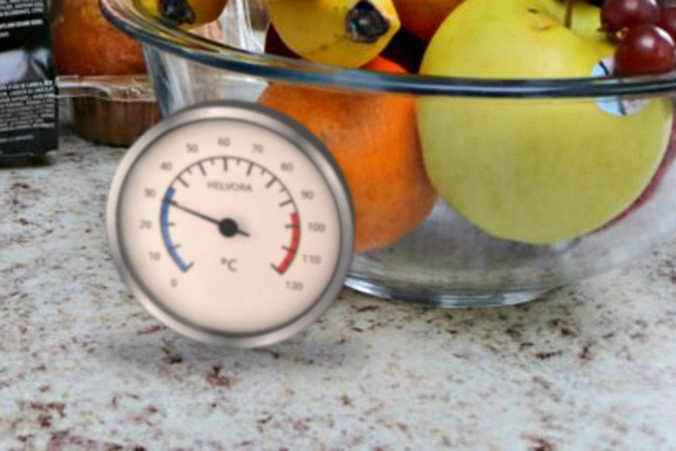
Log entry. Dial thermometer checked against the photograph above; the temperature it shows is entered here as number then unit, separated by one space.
30 °C
